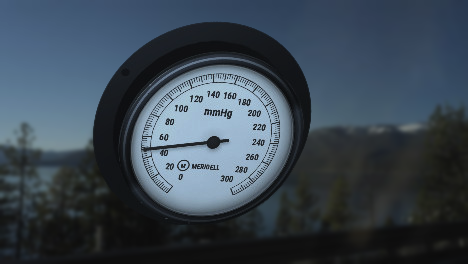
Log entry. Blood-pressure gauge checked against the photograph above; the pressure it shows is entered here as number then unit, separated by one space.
50 mmHg
